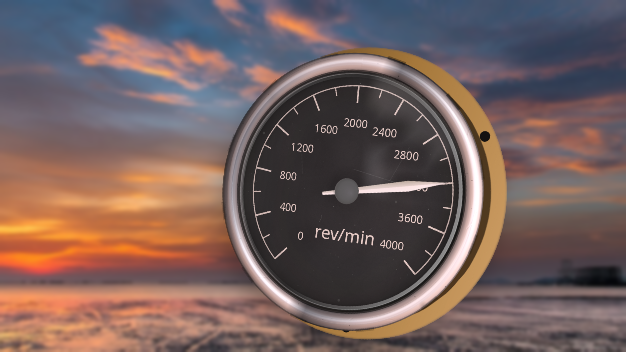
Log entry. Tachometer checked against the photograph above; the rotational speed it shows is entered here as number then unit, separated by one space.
3200 rpm
